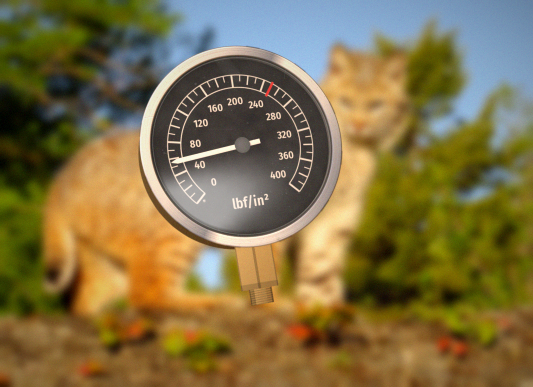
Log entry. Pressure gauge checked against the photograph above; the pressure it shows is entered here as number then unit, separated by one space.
55 psi
